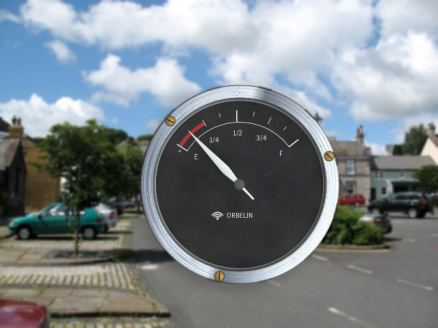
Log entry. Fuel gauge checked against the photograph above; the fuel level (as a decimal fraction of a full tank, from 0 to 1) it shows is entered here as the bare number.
0.125
